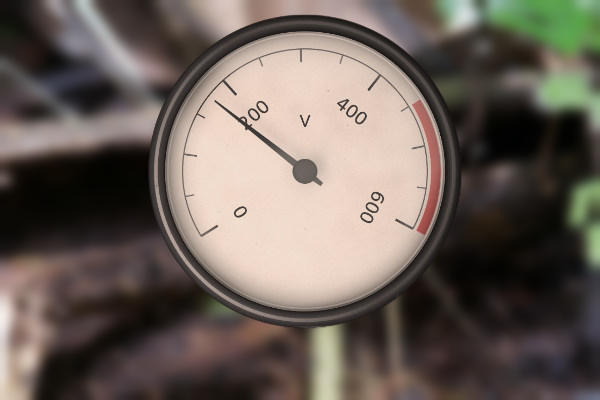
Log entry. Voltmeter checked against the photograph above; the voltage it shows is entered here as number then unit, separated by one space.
175 V
